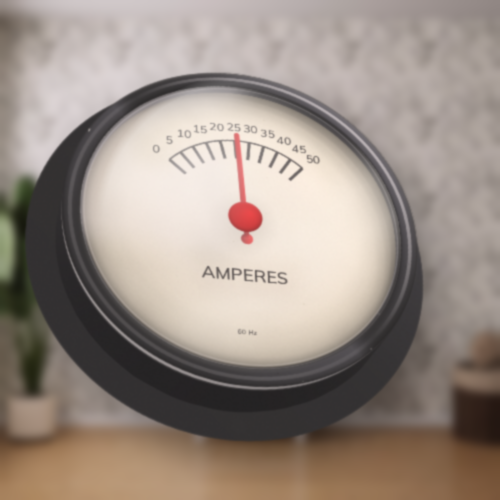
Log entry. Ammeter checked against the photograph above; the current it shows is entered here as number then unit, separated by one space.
25 A
